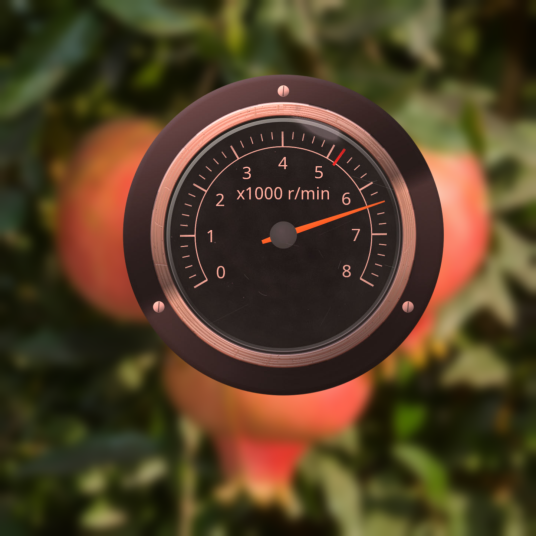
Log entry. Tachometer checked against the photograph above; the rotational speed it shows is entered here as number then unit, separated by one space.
6400 rpm
